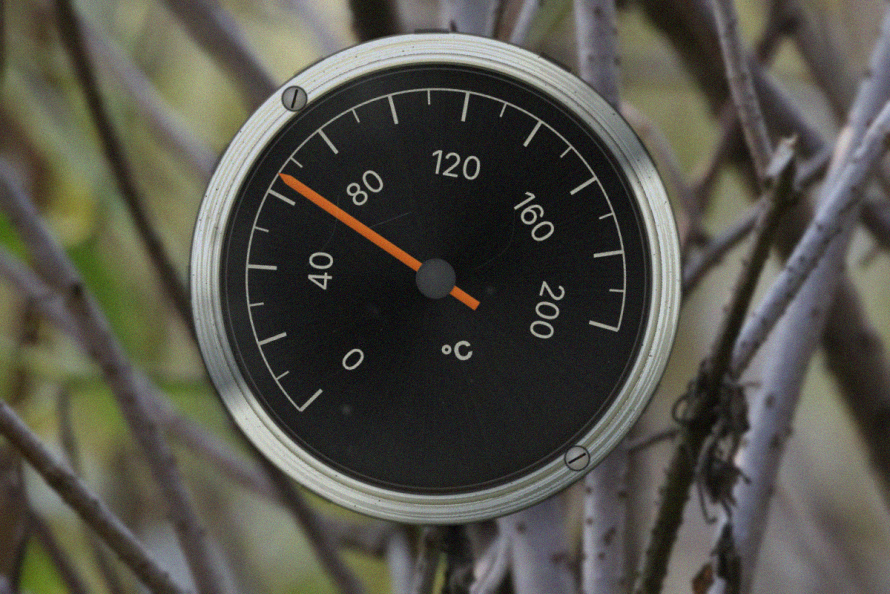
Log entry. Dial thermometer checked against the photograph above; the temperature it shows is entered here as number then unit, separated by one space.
65 °C
